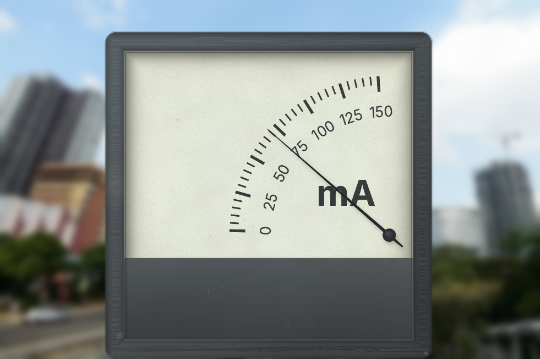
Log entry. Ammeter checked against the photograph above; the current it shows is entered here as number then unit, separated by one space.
70 mA
